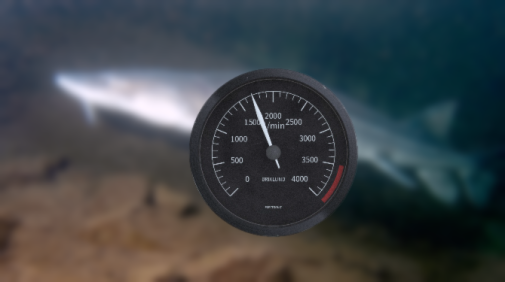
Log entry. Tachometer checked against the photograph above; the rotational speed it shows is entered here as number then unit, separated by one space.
1700 rpm
